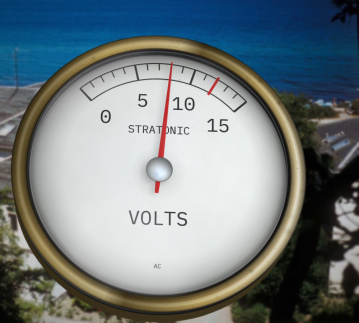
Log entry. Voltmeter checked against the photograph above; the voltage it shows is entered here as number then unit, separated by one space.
8 V
